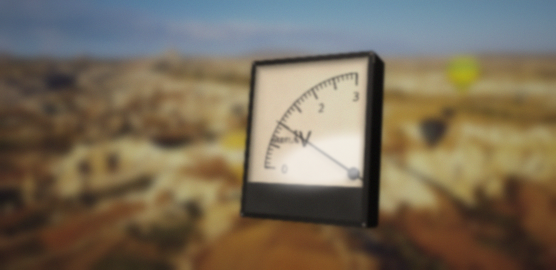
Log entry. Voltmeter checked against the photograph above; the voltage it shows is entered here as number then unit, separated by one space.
1 V
